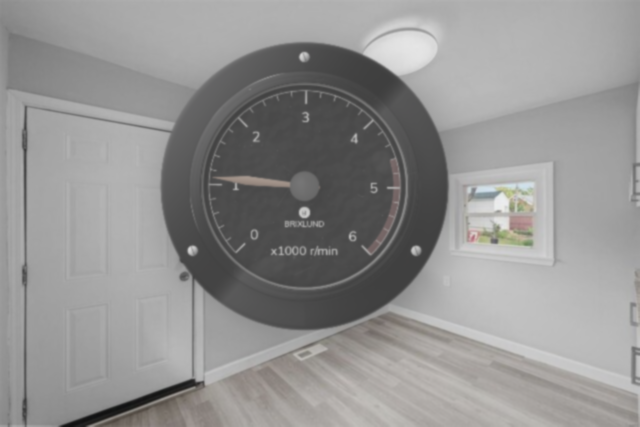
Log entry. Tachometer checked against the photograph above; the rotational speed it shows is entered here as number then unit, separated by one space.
1100 rpm
